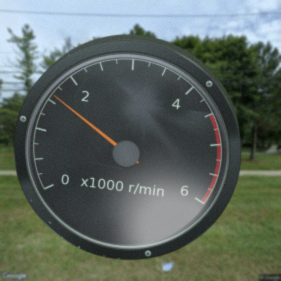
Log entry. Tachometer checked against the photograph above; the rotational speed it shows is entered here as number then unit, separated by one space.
1625 rpm
